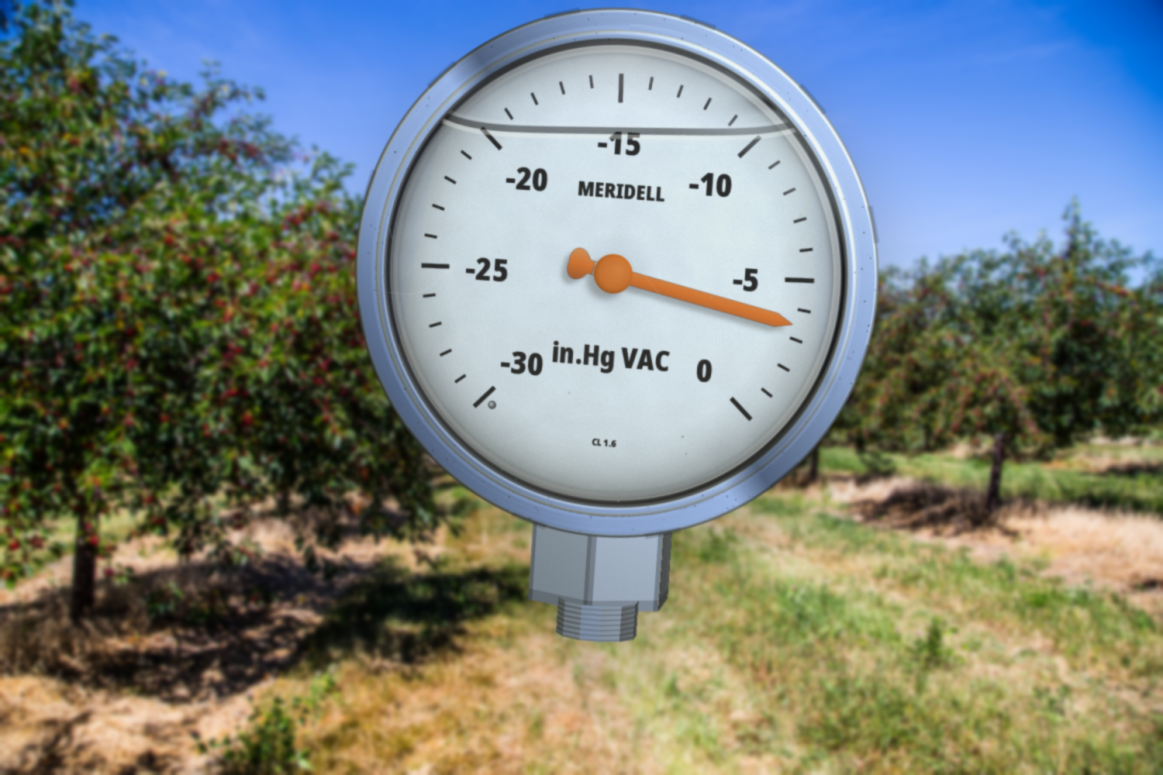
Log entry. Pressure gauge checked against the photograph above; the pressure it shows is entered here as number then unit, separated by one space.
-3.5 inHg
